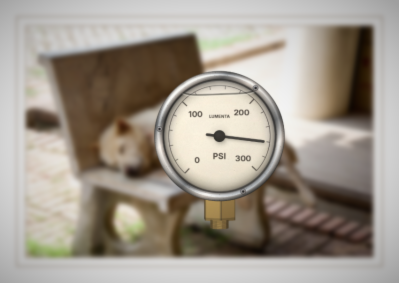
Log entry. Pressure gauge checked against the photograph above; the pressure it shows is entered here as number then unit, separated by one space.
260 psi
